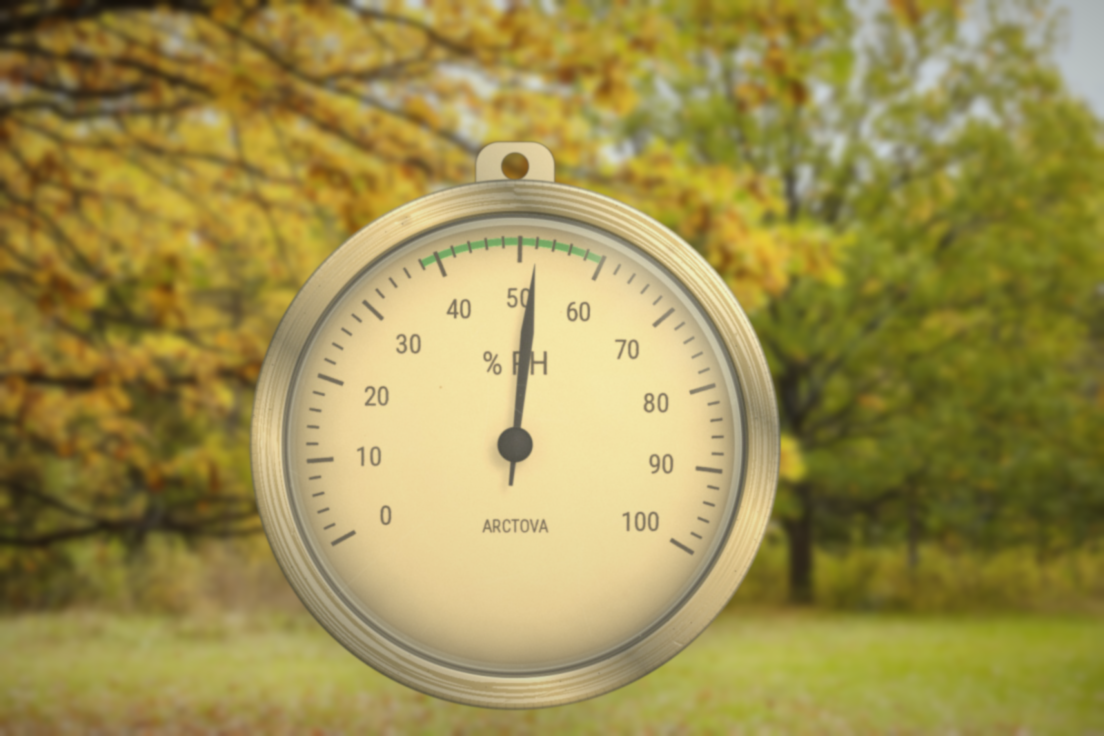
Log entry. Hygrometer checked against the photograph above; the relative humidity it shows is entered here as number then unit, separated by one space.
52 %
